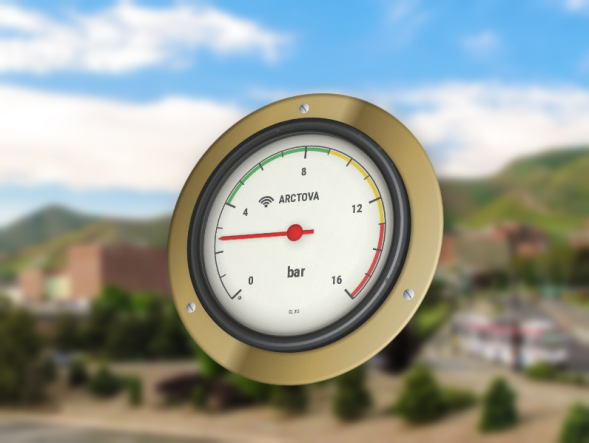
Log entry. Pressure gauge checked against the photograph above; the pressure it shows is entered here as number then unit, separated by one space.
2.5 bar
